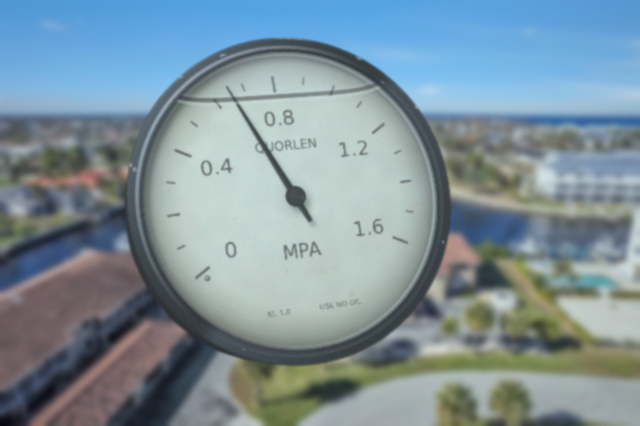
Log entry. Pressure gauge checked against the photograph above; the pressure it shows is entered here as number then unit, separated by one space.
0.65 MPa
